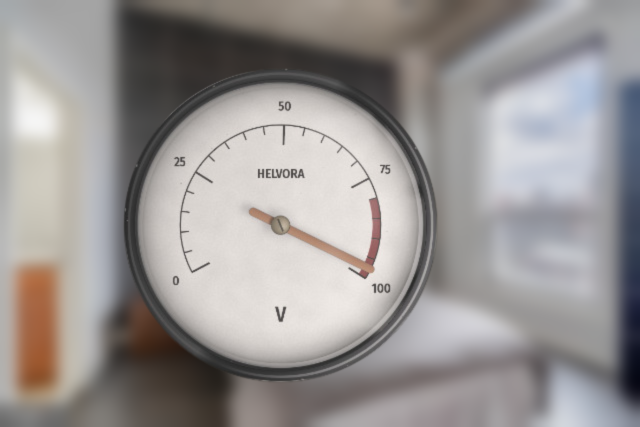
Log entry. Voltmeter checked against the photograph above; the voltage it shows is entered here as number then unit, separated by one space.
97.5 V
